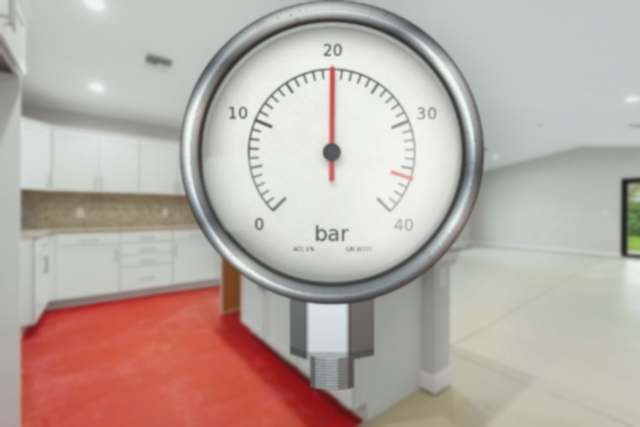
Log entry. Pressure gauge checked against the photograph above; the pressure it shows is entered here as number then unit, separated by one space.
20 bar
